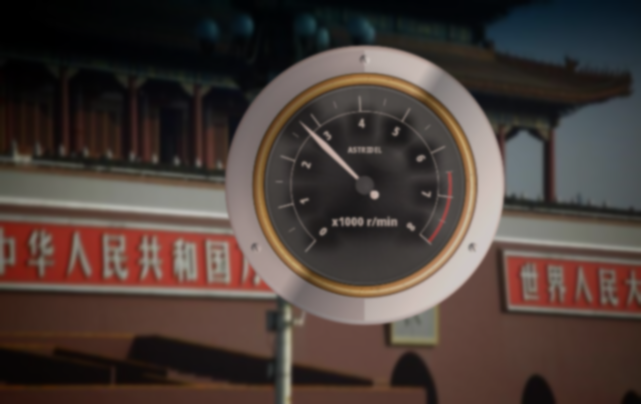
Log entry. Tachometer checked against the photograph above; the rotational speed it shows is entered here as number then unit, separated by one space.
2750 rpm
